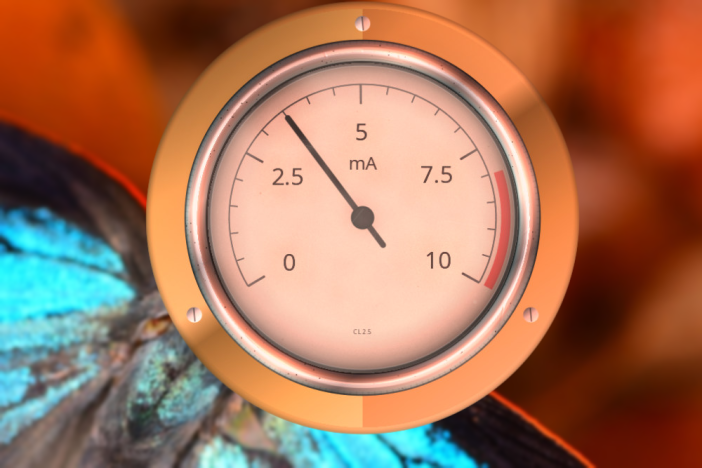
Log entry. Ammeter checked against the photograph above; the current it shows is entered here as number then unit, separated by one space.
3.5 mA
